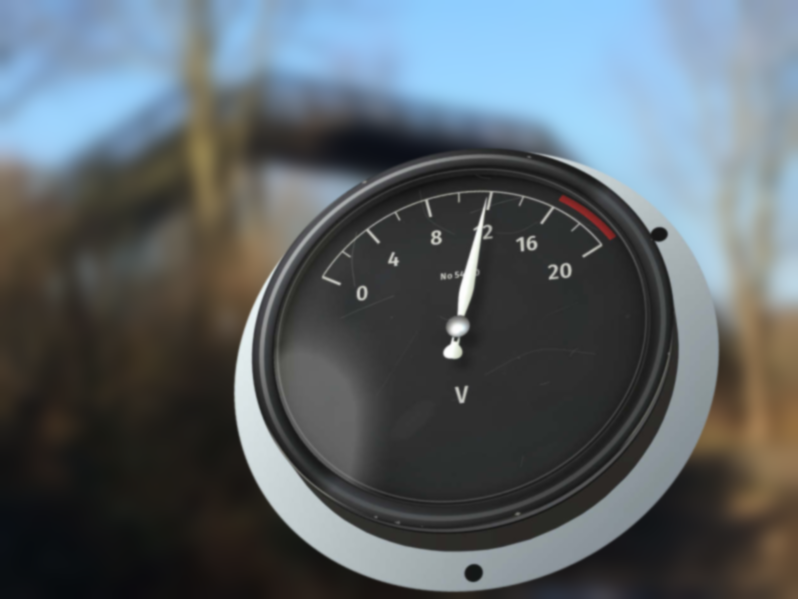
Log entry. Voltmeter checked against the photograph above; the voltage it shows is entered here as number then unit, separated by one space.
12 V
